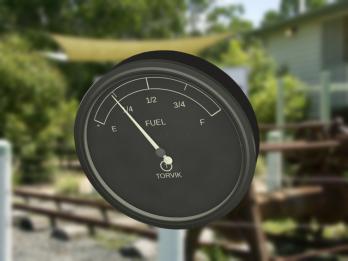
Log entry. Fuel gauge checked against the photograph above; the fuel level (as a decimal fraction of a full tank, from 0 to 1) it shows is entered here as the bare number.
0.25
